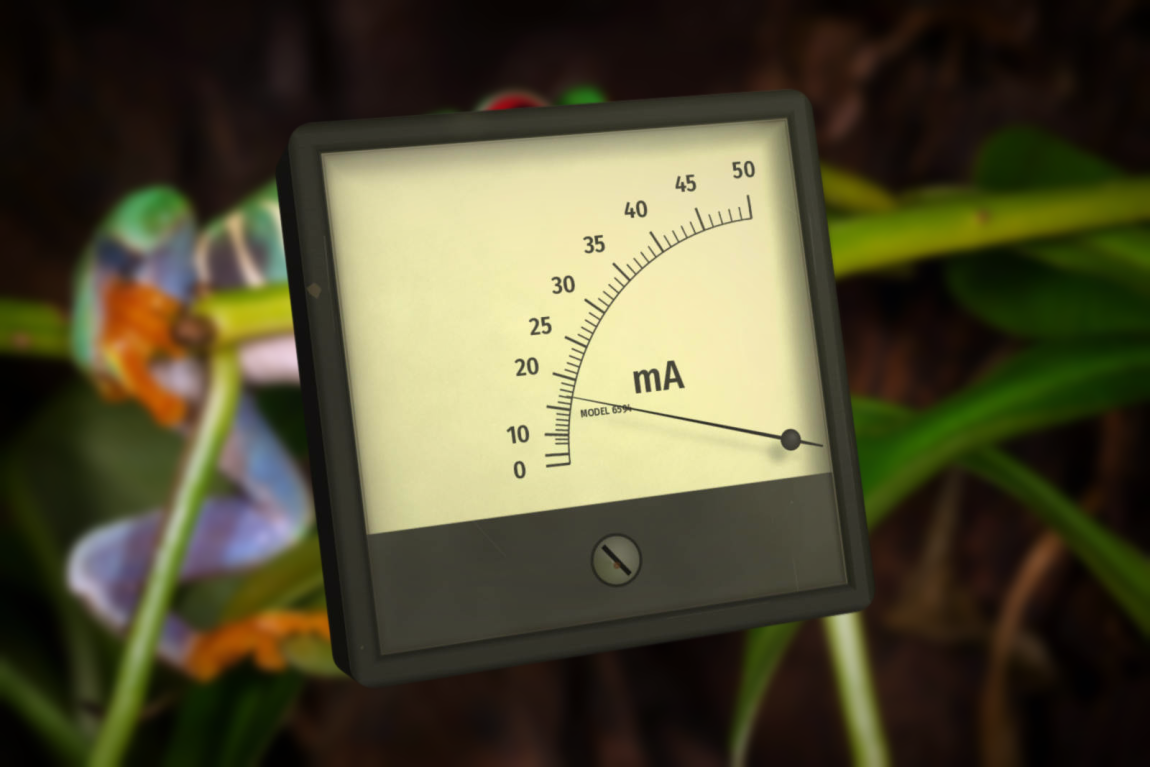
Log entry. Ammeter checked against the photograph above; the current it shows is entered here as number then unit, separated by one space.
17 mA
